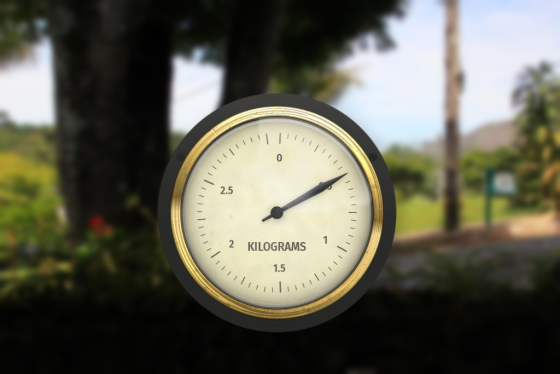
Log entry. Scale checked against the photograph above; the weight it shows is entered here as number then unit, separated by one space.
0.5 kg
